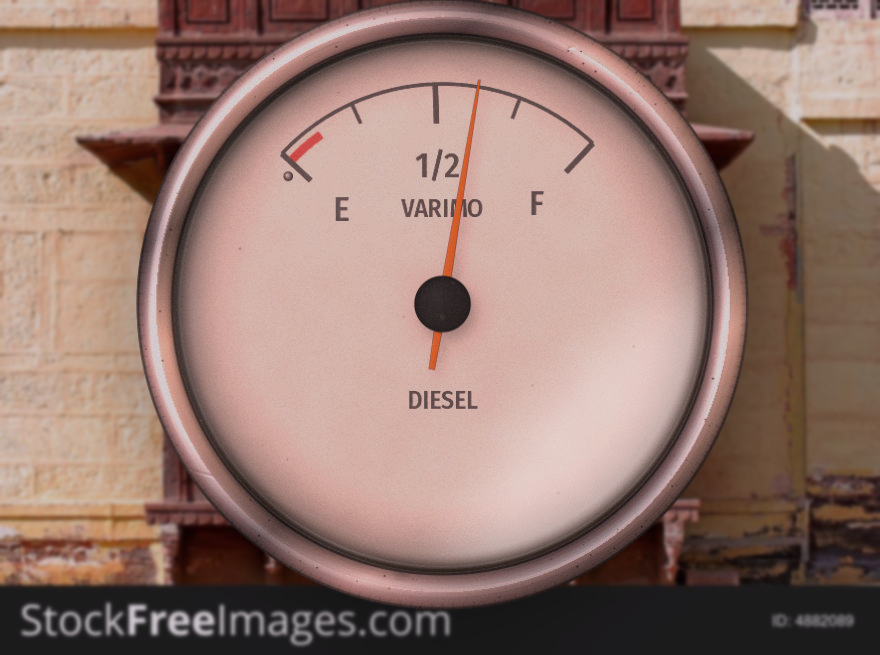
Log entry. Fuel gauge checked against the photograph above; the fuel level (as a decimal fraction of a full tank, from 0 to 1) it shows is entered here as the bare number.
0.625
